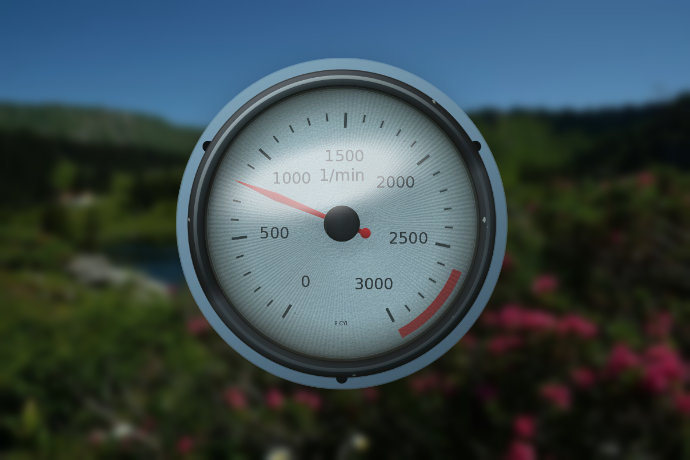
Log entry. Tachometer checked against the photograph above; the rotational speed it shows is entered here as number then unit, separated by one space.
800 rpm
